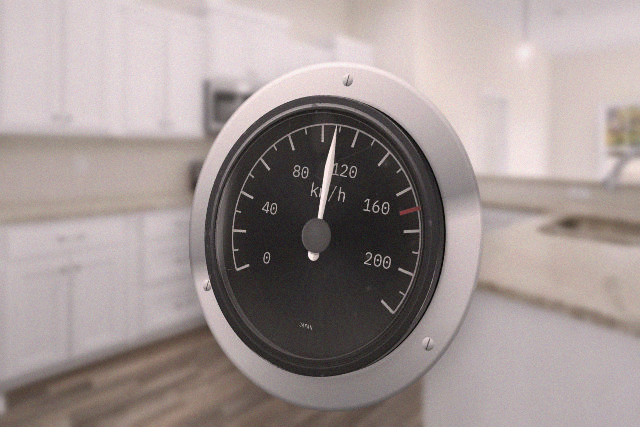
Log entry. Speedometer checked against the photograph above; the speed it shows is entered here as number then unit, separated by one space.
110 km/h
